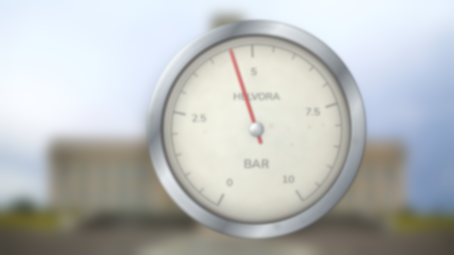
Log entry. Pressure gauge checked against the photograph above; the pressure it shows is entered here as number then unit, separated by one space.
4.5 bar
